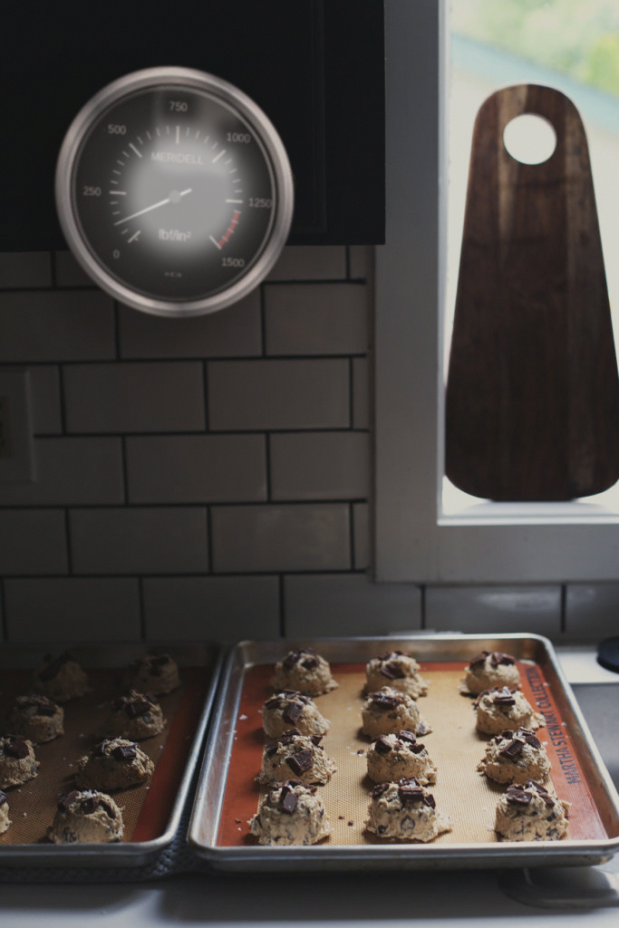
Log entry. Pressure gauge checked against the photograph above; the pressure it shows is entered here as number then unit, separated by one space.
100 psi
